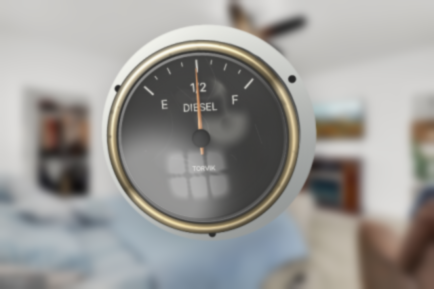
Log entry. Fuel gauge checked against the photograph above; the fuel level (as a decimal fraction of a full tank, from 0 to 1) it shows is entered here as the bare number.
0.5
